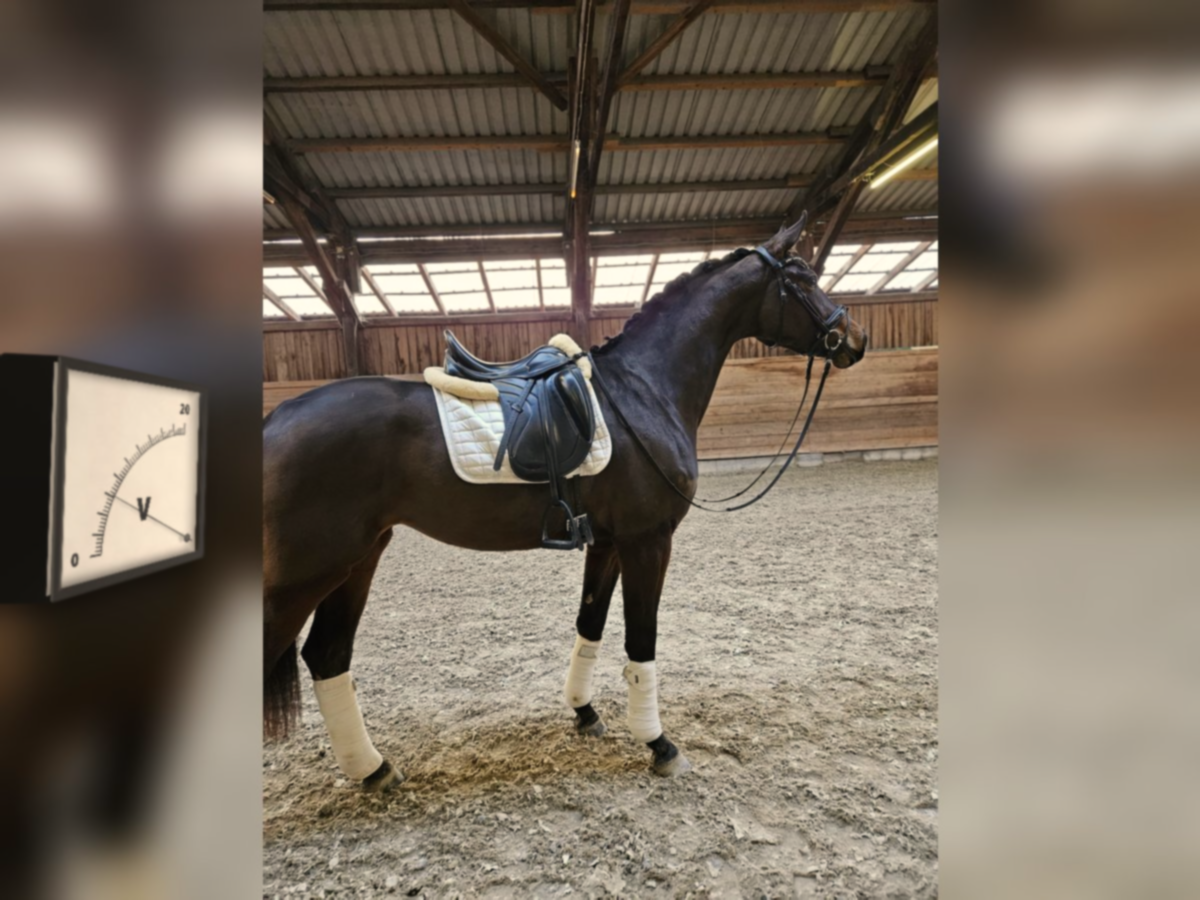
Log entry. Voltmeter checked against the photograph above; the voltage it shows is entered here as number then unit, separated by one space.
6 V
